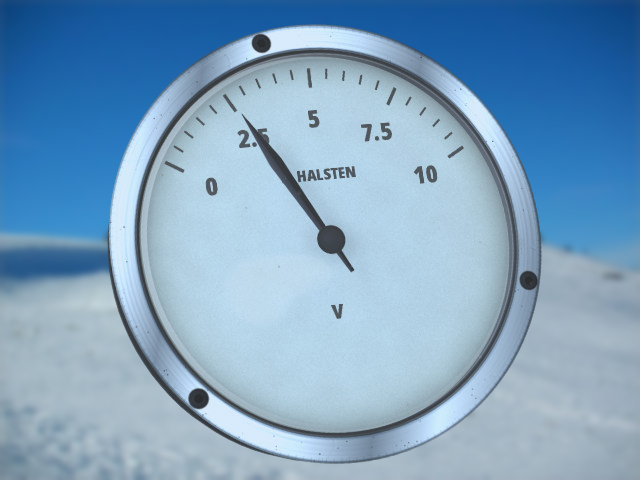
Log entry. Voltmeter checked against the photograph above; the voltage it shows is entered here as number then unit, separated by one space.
2.5 V
